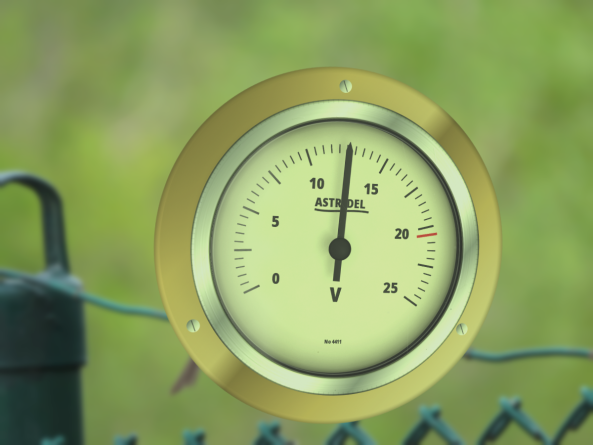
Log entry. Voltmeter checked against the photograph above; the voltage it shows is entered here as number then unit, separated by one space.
12.5 V
